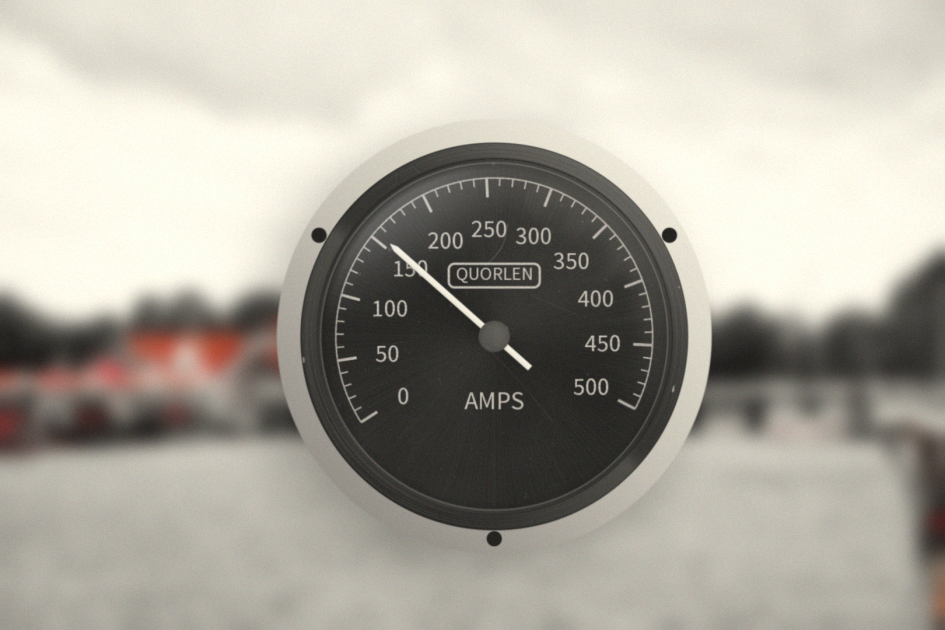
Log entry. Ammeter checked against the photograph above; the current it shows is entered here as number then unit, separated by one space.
155 A
